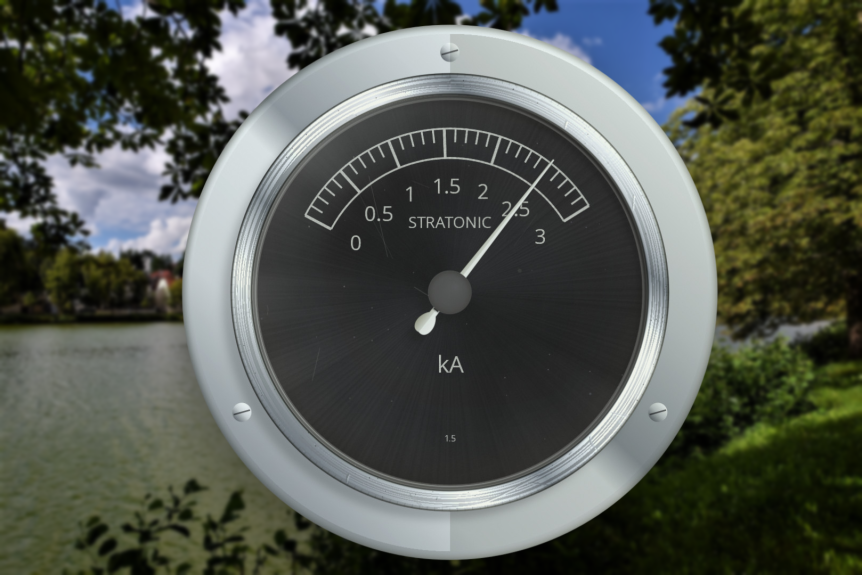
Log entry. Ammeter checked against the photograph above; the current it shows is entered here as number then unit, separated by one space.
2.5 kA
